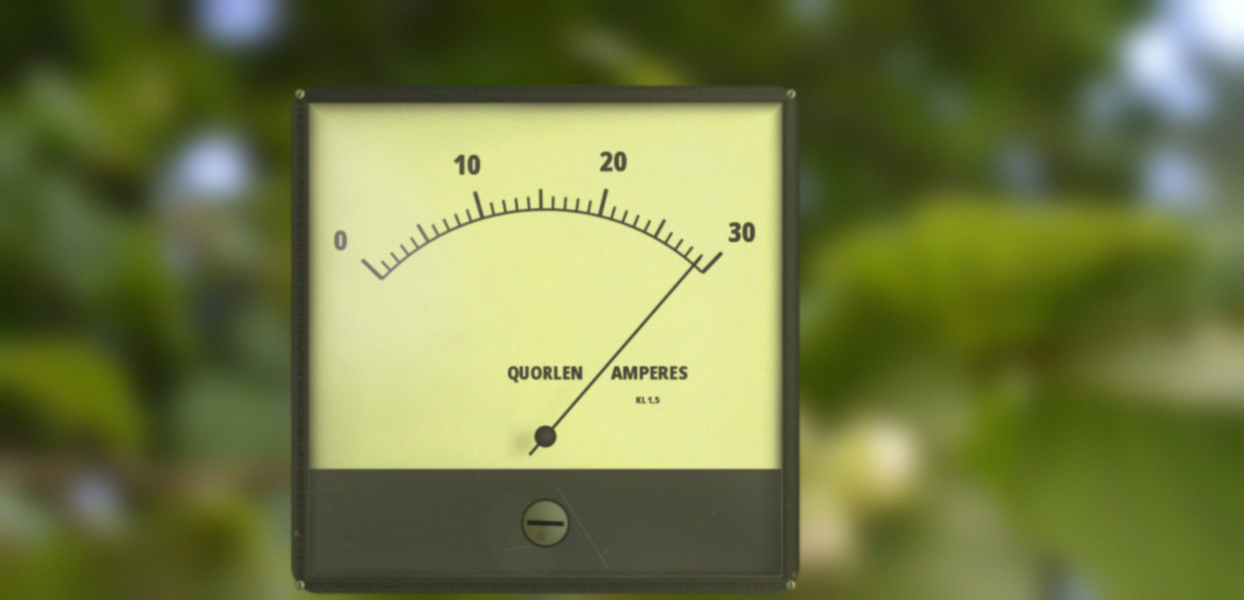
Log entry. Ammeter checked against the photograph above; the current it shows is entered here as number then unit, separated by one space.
29 A
